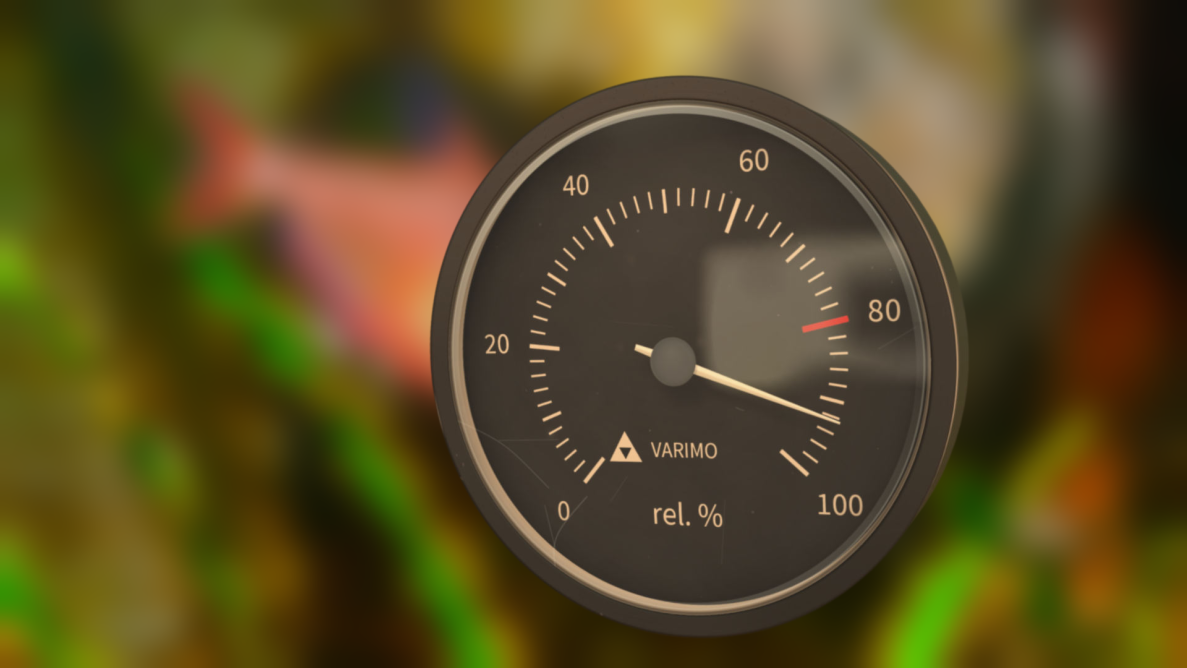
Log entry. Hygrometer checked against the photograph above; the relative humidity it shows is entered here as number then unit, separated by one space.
92 %
